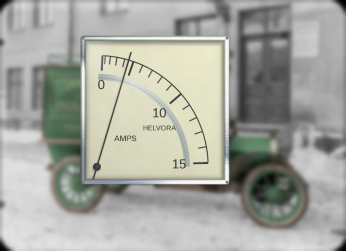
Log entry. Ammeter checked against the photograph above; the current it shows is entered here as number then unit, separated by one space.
4.5 A
